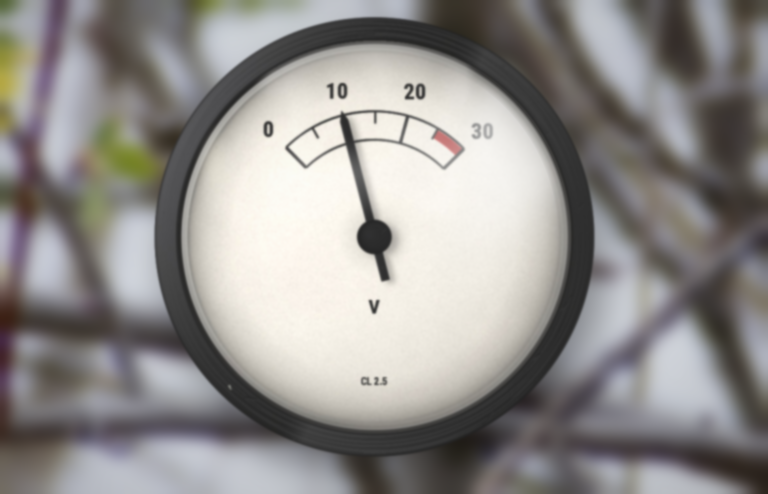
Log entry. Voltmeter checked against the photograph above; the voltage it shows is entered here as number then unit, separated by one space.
10 V
